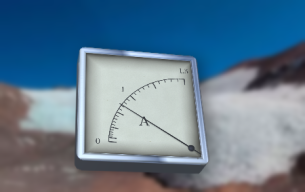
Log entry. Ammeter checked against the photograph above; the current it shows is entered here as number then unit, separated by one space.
0.85 A
